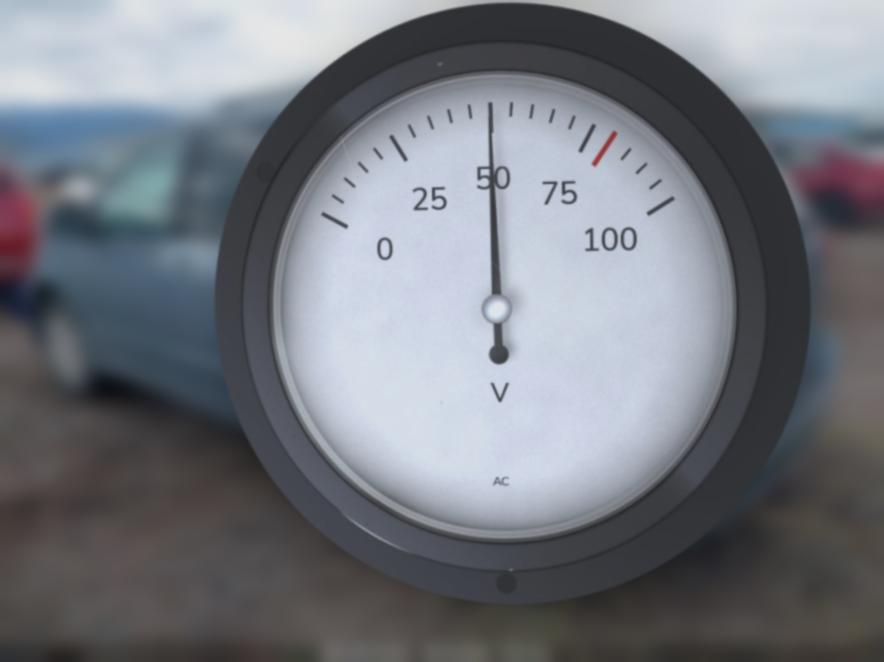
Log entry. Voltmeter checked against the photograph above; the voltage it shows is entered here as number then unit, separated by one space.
50 V
